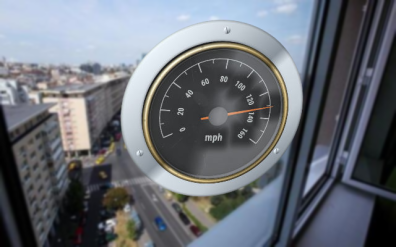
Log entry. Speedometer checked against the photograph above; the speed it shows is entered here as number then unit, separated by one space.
130 mph
